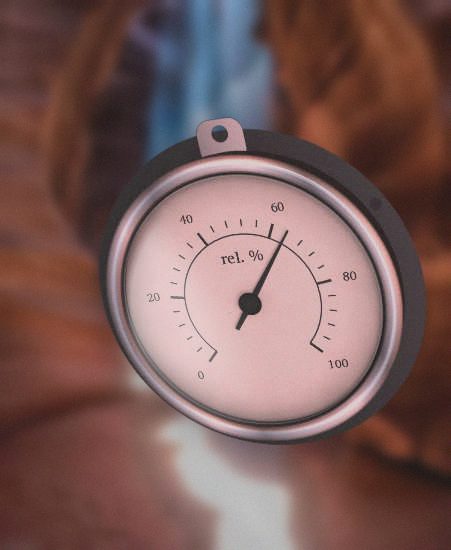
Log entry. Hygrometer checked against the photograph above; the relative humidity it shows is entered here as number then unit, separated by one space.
64 %
